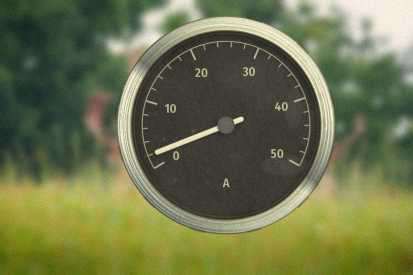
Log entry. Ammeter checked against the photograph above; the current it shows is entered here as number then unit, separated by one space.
2 A
